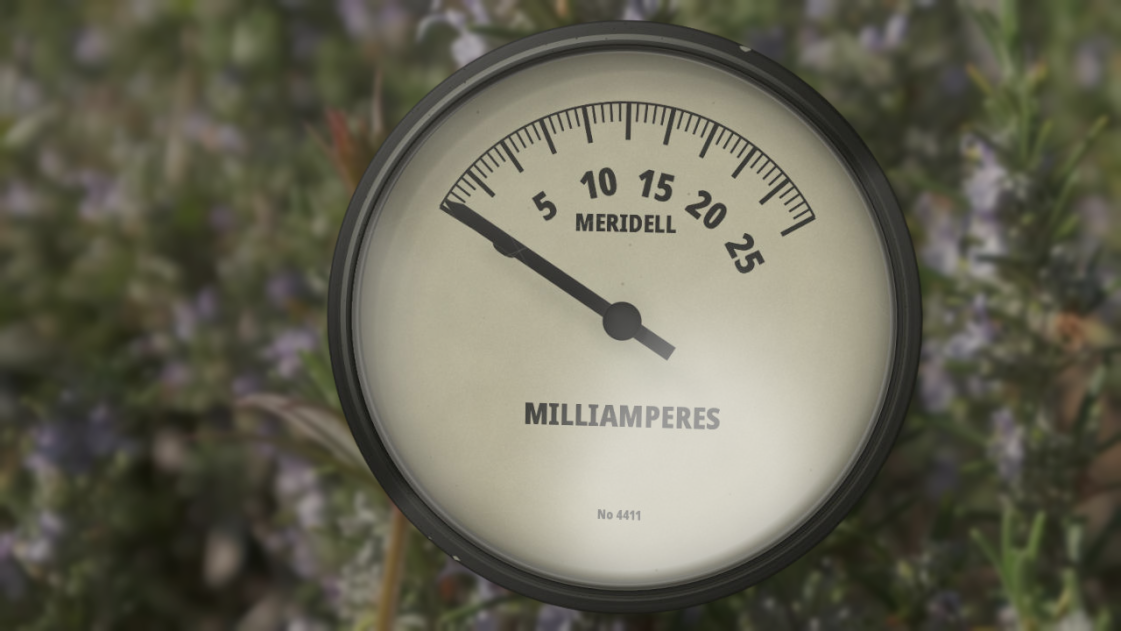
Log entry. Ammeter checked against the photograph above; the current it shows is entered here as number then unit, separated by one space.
0.5 mA
